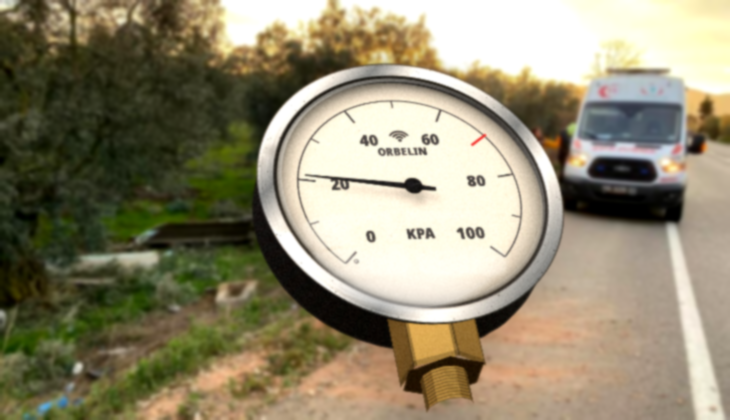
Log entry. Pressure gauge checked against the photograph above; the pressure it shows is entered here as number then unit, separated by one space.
20 kPa
